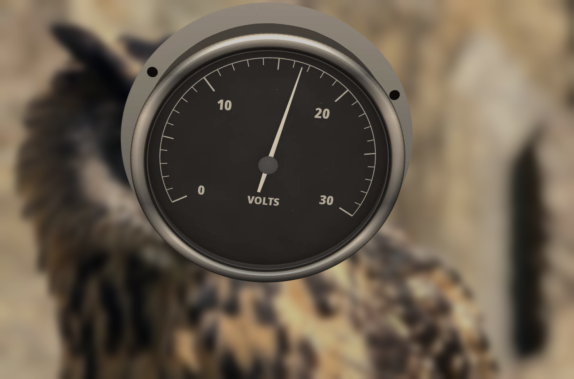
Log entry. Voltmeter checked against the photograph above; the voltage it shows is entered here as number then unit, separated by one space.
16.5 V
